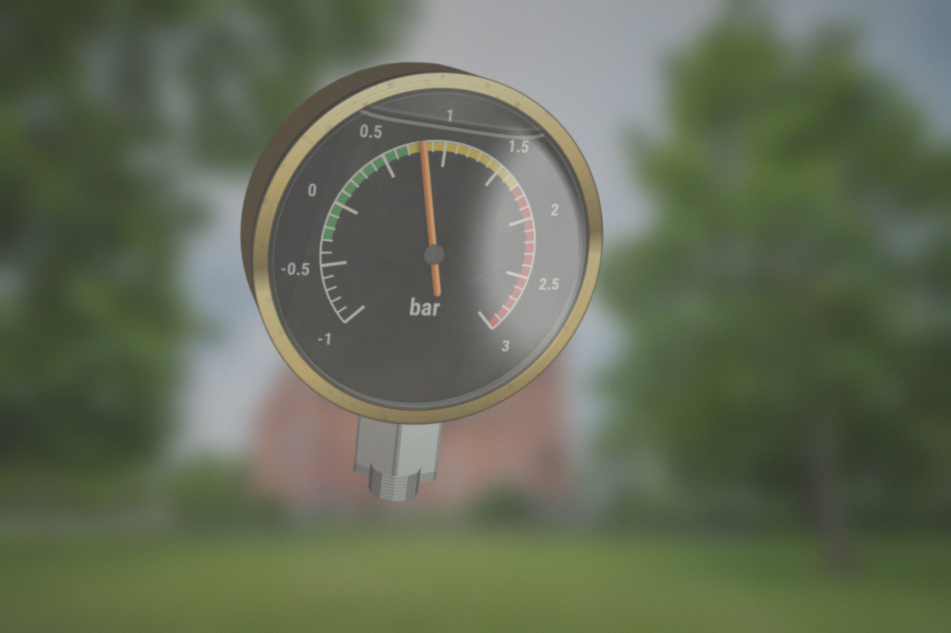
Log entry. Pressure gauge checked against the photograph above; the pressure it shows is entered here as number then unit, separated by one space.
0.8 bar
